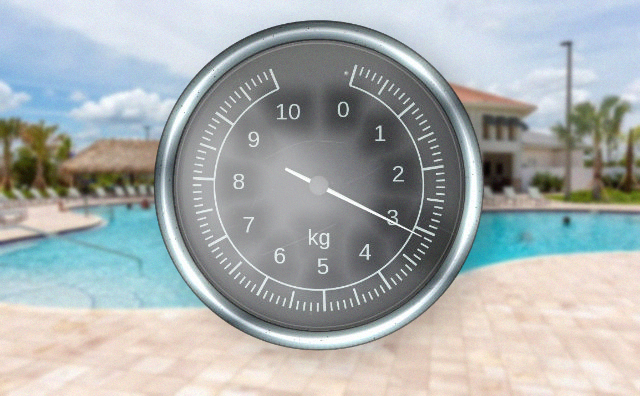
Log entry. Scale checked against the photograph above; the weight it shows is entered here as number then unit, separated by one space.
3.1 kg
